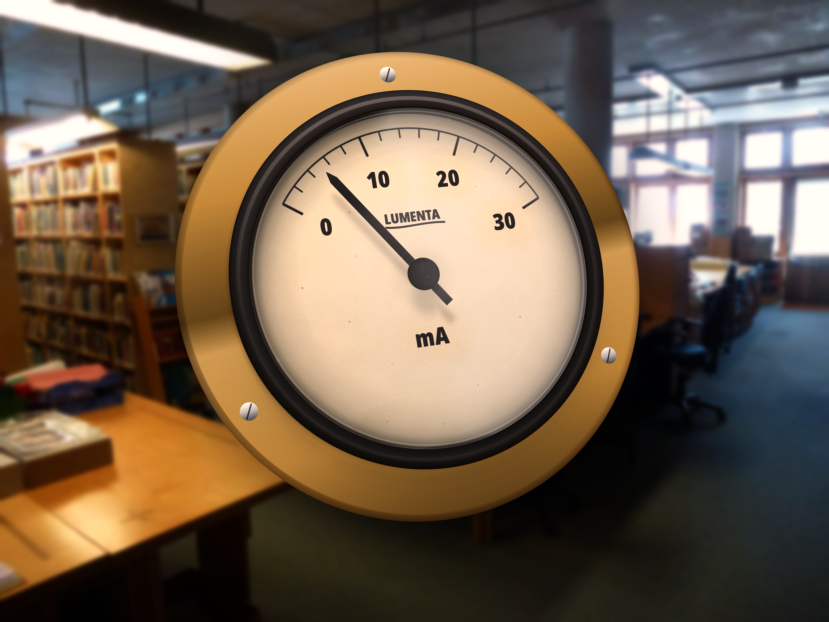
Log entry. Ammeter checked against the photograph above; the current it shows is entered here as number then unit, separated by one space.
5 mA
